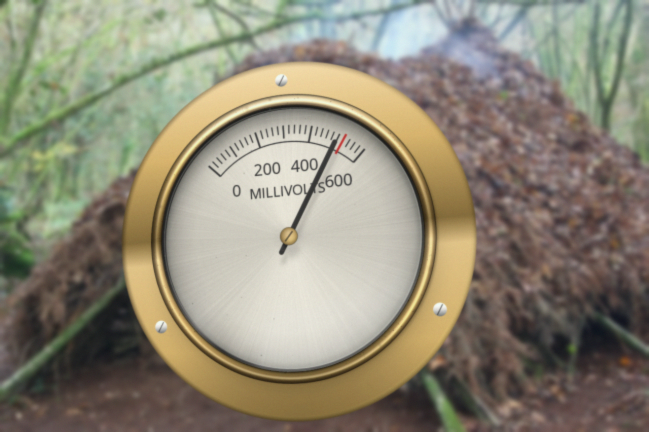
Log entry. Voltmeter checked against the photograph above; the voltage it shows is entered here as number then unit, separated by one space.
500 mV
